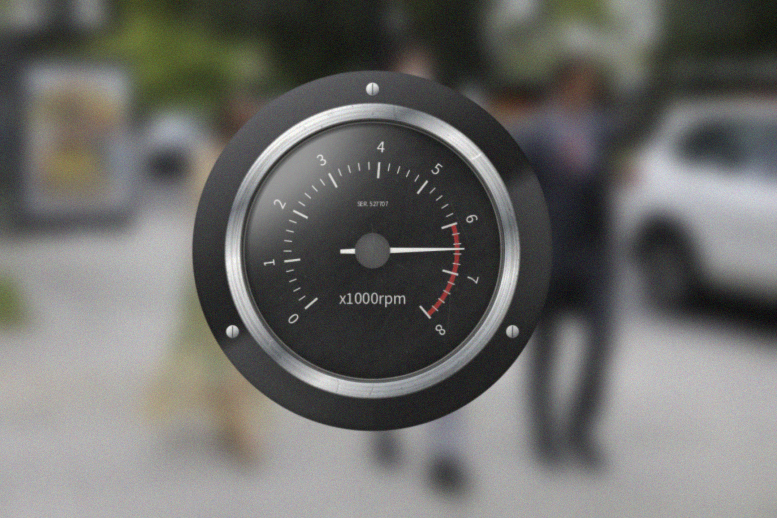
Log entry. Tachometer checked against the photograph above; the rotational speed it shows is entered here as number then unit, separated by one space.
6500 rpm
